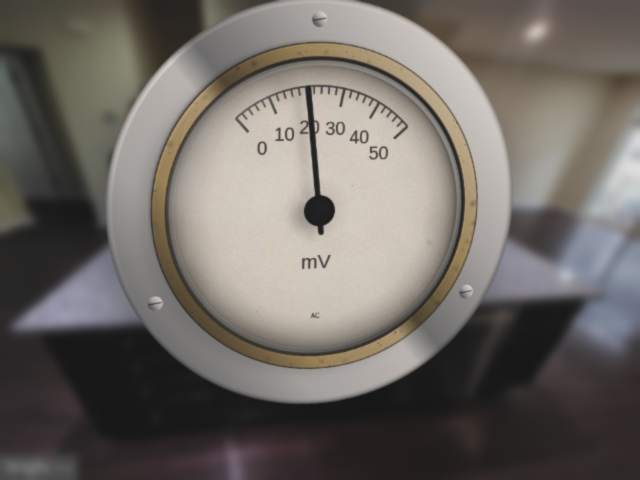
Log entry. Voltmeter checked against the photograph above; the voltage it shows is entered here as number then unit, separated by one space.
20 mV
